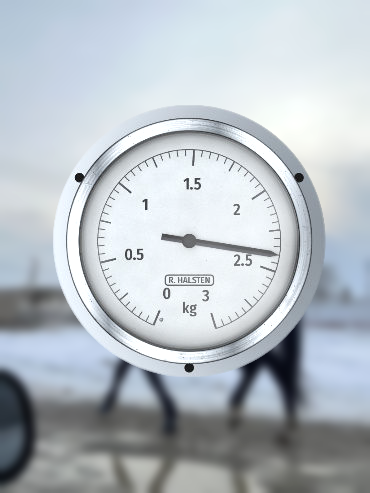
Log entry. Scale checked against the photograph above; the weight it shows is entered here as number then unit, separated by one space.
2.4 kg
